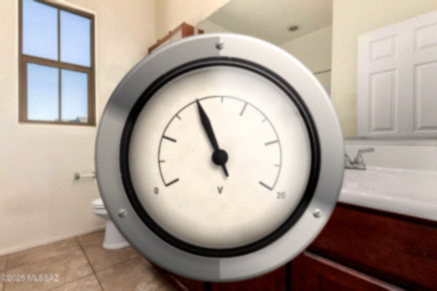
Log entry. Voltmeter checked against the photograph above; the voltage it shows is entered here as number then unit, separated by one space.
8 V
